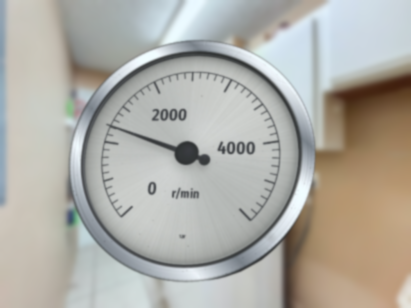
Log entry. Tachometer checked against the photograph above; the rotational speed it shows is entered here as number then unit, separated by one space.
1200 rpm
